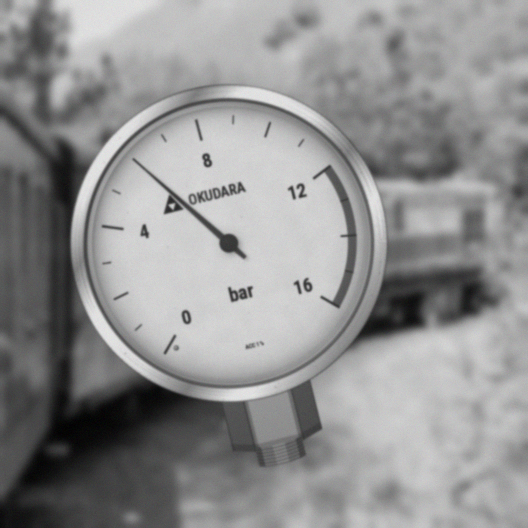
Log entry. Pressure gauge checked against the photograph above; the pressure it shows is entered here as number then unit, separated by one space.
6 bar
